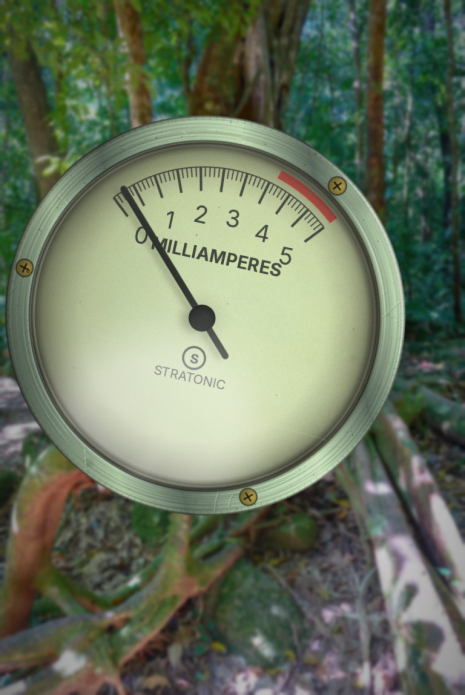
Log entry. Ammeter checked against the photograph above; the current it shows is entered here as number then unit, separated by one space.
0.3 mA
